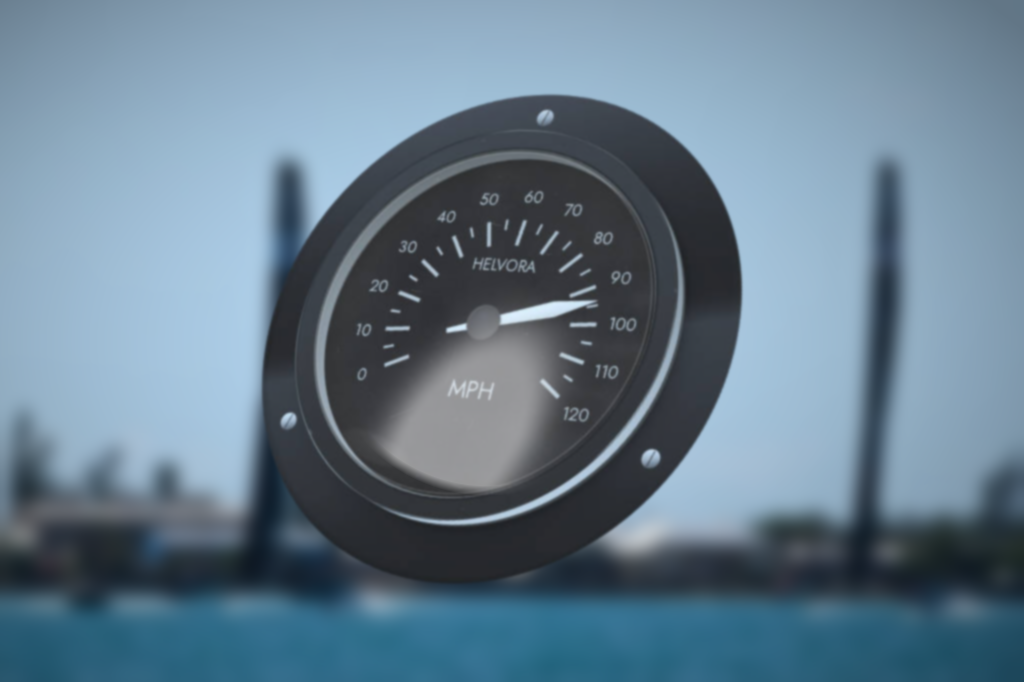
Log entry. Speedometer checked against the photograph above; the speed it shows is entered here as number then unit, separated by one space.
95 mph
